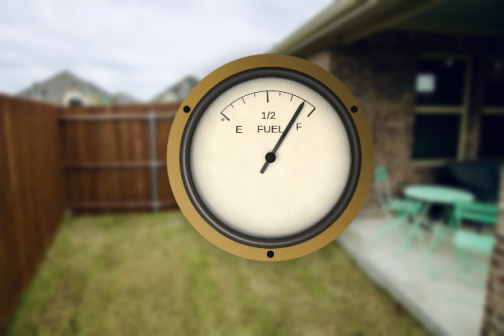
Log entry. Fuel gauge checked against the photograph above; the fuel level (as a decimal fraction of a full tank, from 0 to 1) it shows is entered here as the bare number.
0.875
